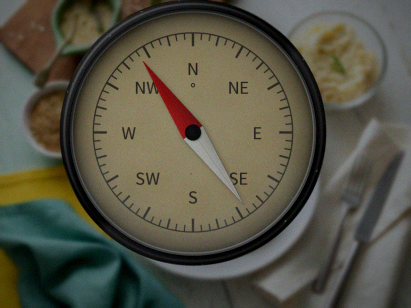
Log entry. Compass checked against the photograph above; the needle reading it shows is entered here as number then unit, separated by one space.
325 °
